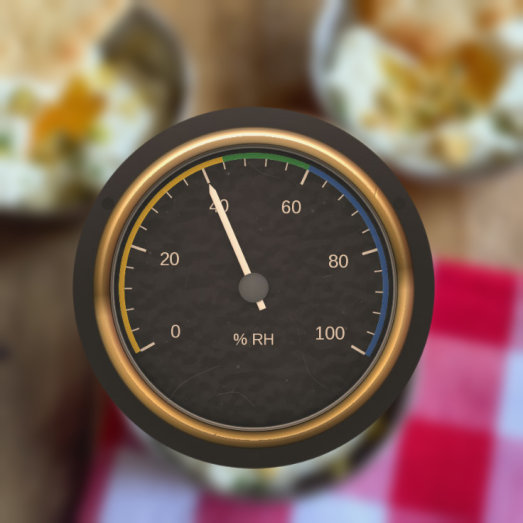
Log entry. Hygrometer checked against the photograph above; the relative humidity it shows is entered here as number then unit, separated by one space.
40 %
